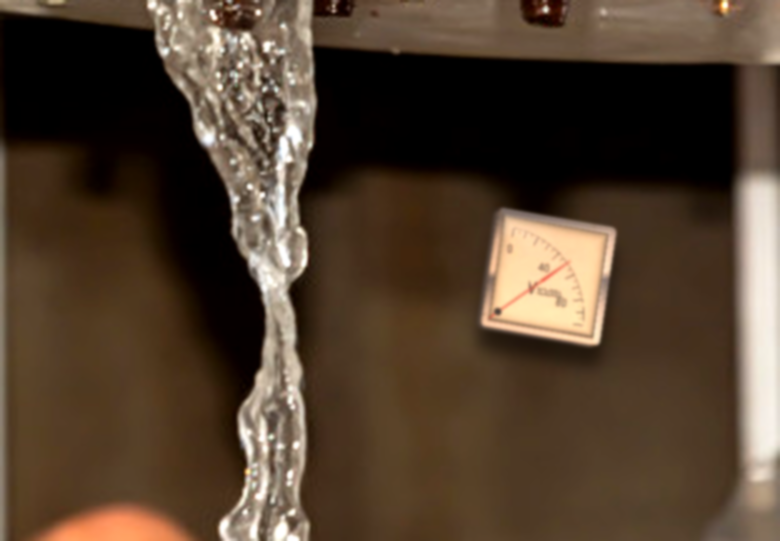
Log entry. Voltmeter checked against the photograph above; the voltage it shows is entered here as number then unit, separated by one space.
50 V
